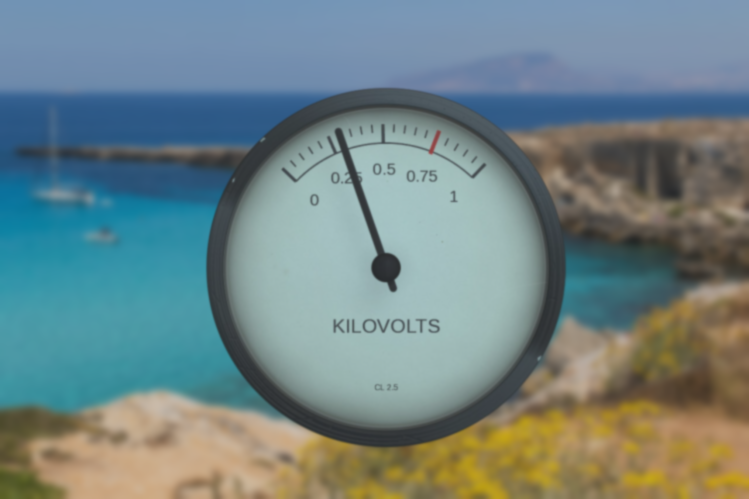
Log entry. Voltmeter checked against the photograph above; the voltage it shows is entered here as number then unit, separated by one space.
0.3 kV
